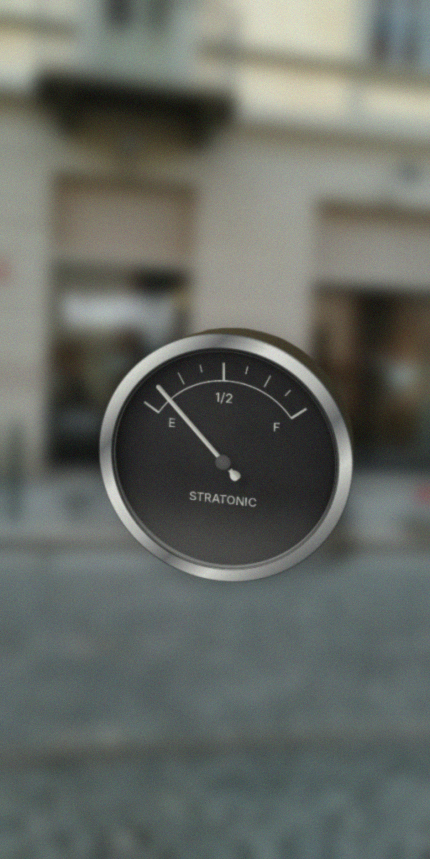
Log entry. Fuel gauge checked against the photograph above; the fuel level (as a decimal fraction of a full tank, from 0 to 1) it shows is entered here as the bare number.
0.125
